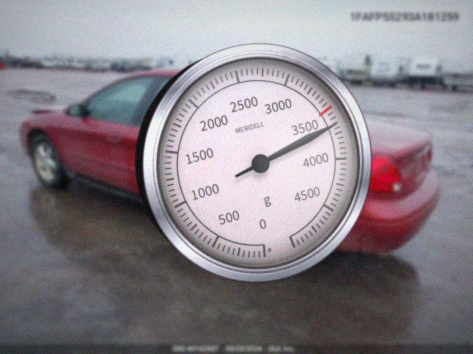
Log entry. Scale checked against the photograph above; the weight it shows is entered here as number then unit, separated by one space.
3650 g
